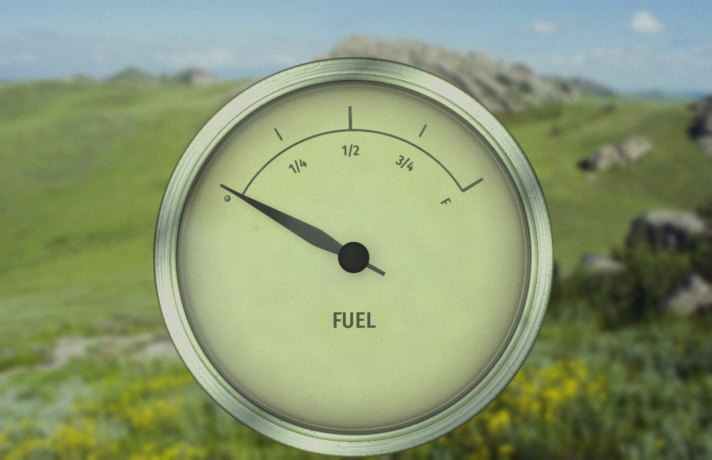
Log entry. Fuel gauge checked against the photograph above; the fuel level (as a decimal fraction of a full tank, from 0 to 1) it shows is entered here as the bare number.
0
